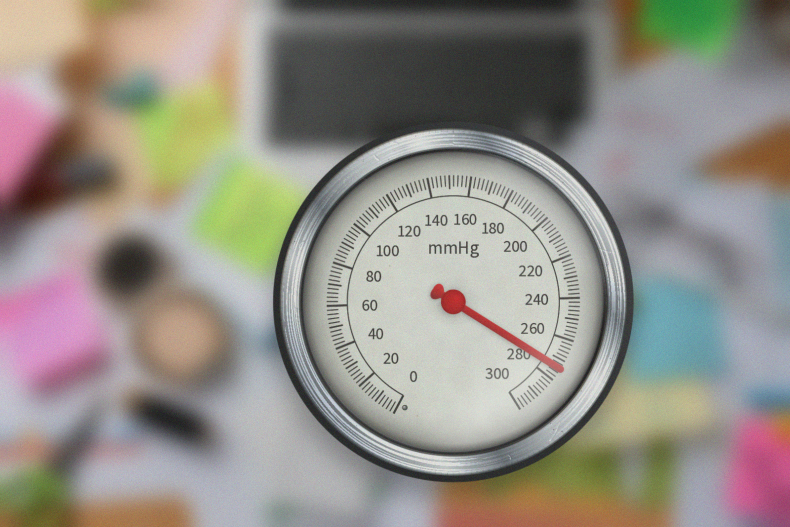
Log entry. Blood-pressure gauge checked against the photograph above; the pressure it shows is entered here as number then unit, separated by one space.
274 mmHg
